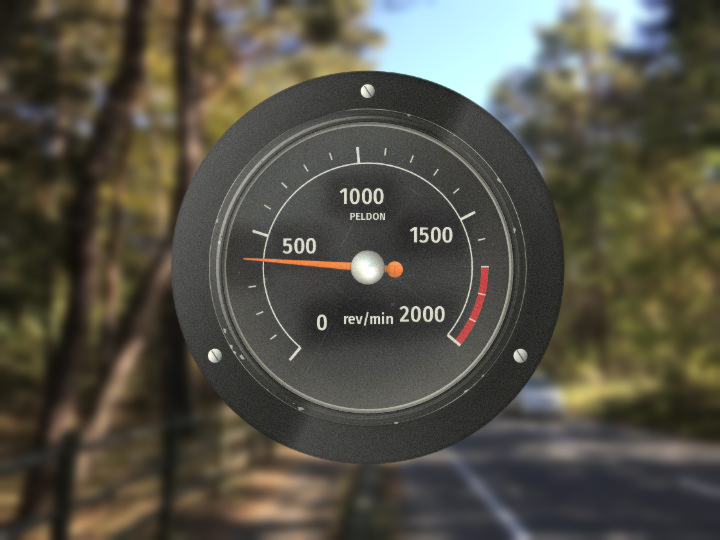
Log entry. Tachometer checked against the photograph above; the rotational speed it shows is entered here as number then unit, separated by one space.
400 rpm
